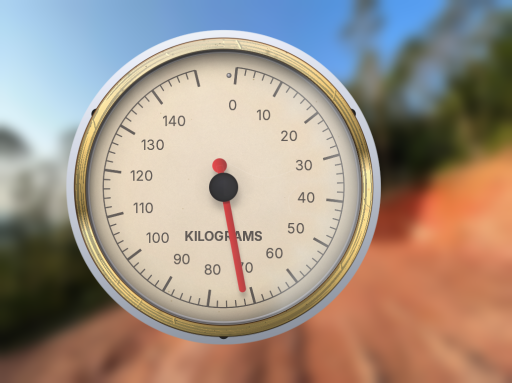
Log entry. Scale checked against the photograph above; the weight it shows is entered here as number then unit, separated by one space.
72 kg
